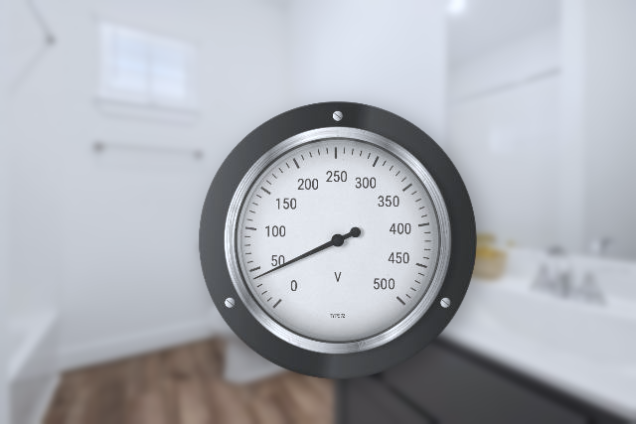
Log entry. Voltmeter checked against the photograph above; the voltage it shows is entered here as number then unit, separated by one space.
40 V
